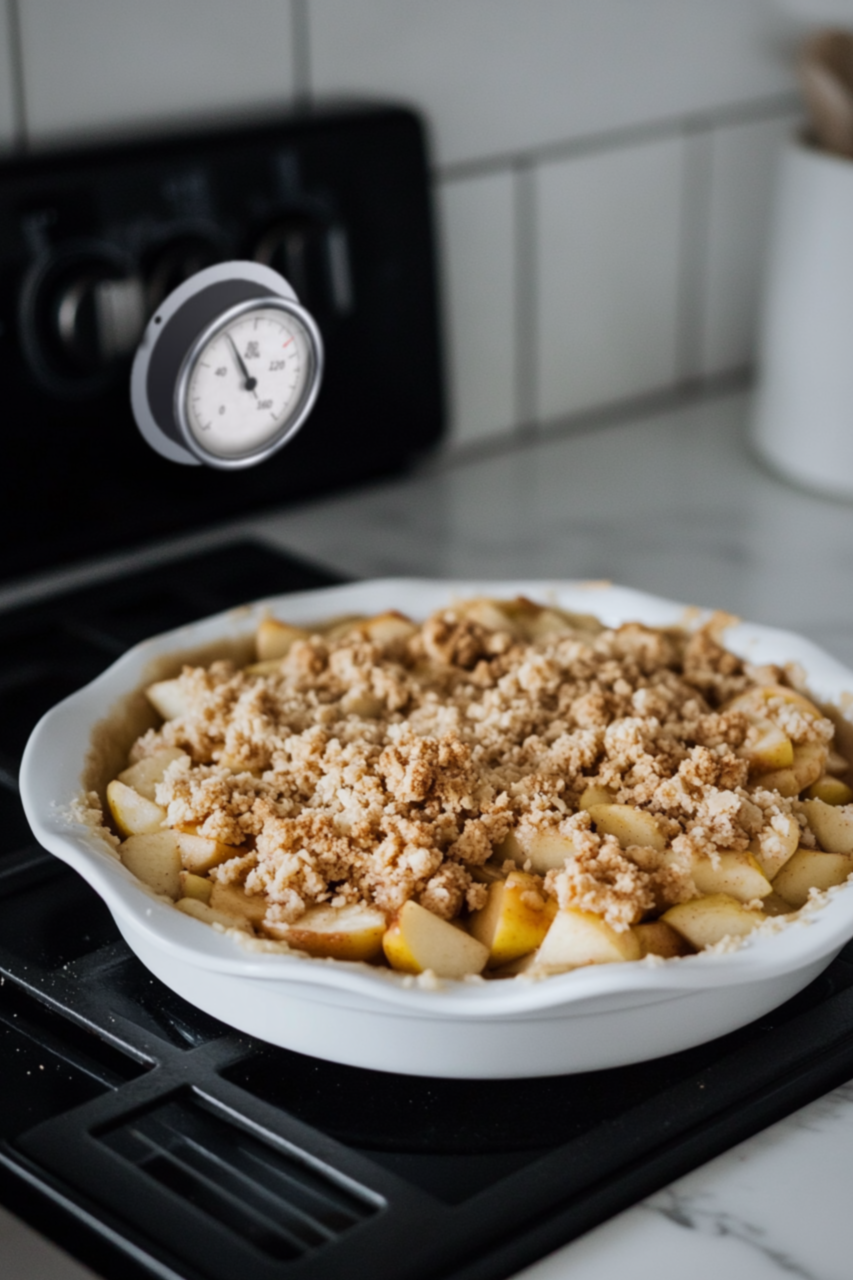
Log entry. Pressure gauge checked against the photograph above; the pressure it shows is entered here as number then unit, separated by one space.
60 kPa
